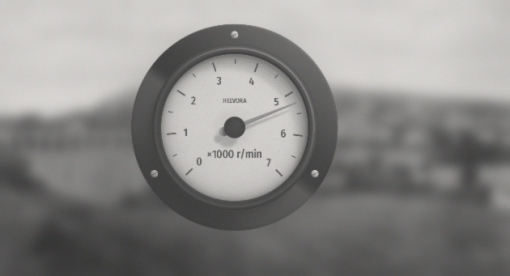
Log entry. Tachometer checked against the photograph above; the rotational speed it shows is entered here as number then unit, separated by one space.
5250 rpm
